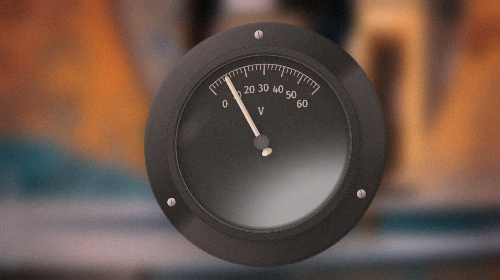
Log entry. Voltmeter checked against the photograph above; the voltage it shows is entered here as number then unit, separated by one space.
10 V
